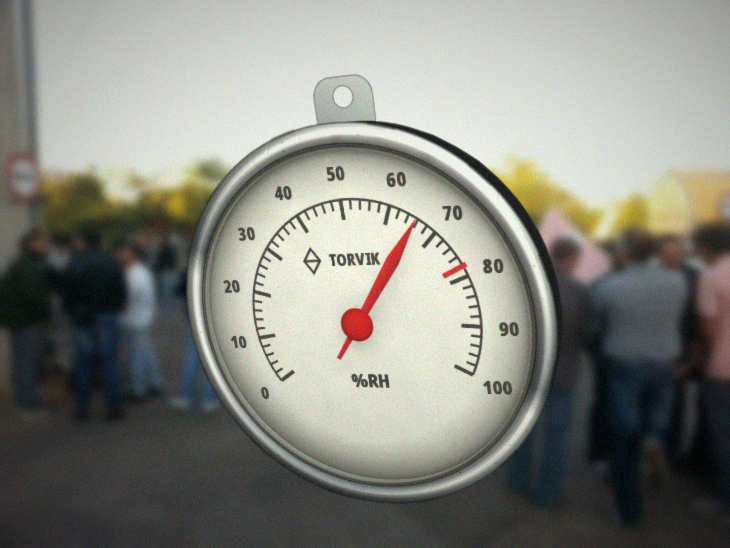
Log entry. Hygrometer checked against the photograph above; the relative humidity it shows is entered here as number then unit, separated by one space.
66 %
